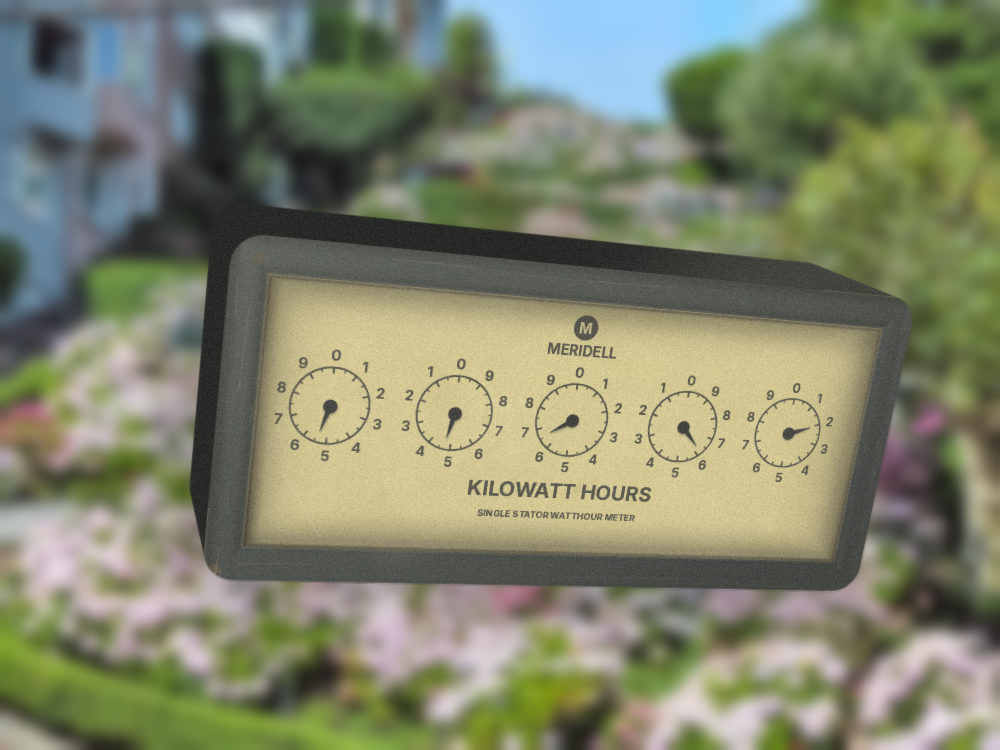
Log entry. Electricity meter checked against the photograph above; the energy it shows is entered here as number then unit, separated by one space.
54662 kWh
